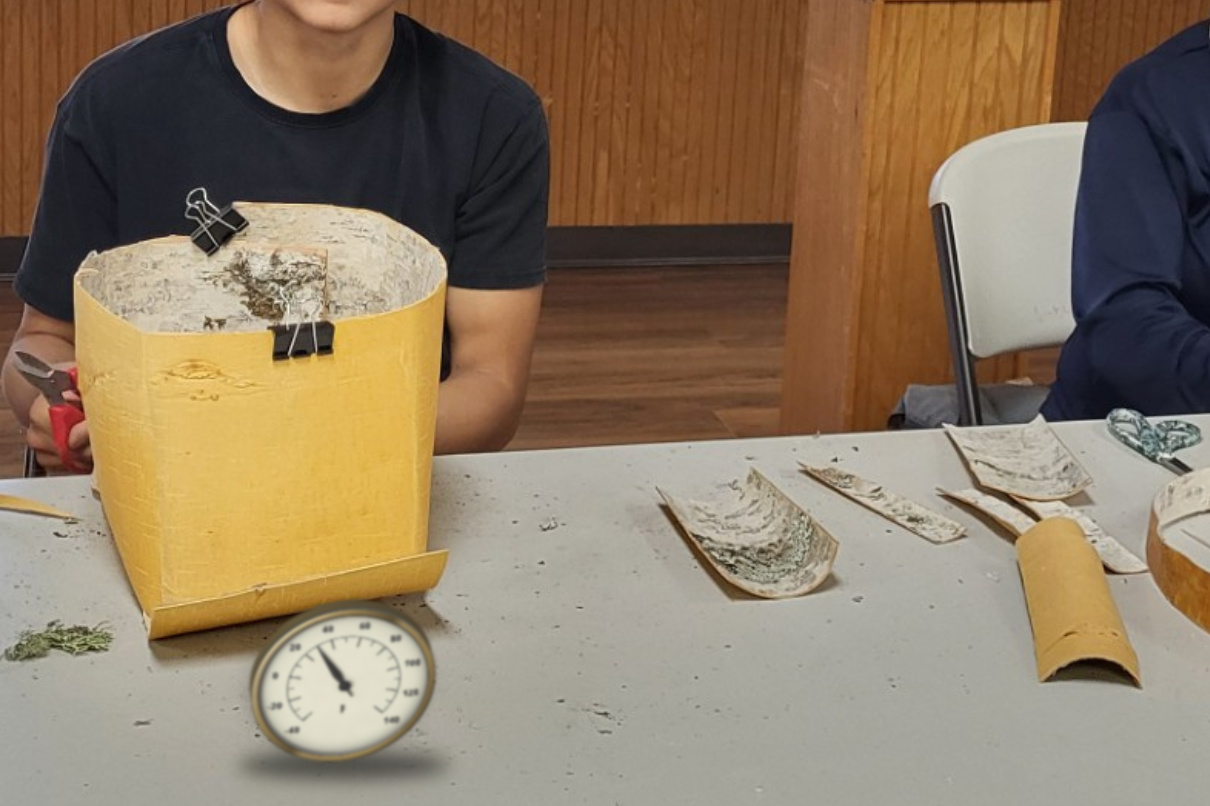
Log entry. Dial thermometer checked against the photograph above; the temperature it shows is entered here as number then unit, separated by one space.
30 °F
